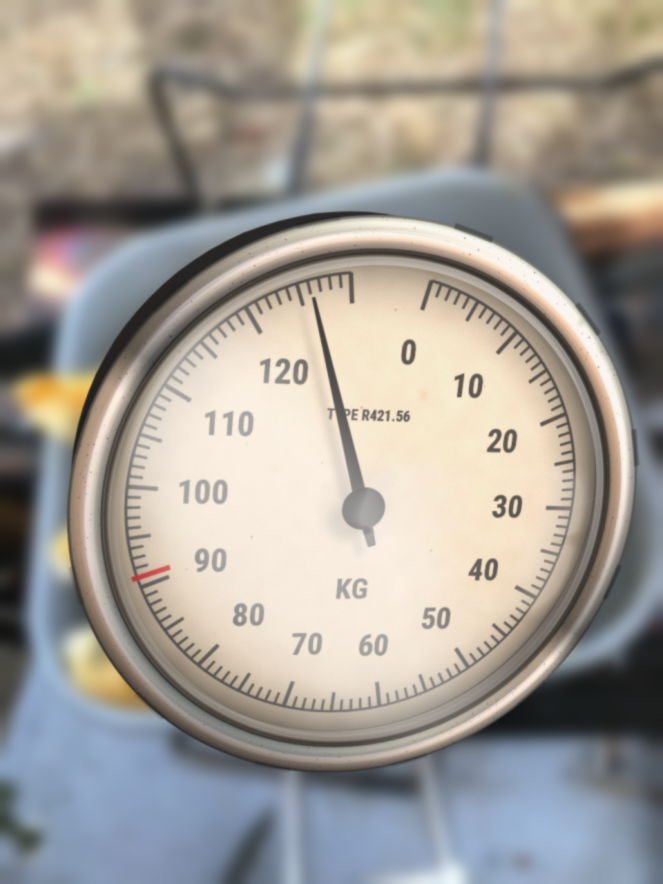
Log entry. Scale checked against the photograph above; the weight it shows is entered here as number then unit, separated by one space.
126 kg
